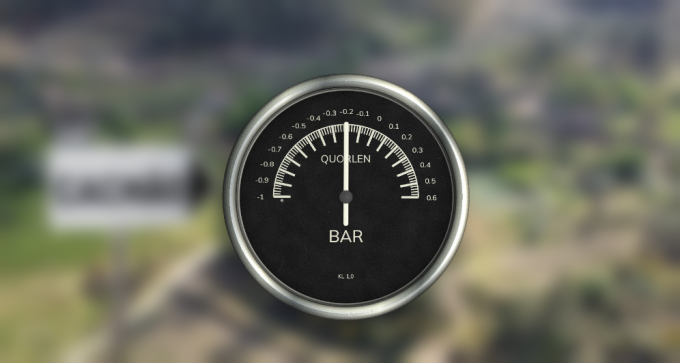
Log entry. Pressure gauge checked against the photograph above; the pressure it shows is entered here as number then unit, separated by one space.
-0.2 bar
